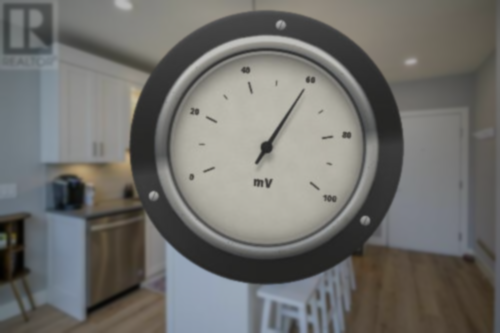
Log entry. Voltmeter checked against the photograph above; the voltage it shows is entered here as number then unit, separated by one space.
60 mV
